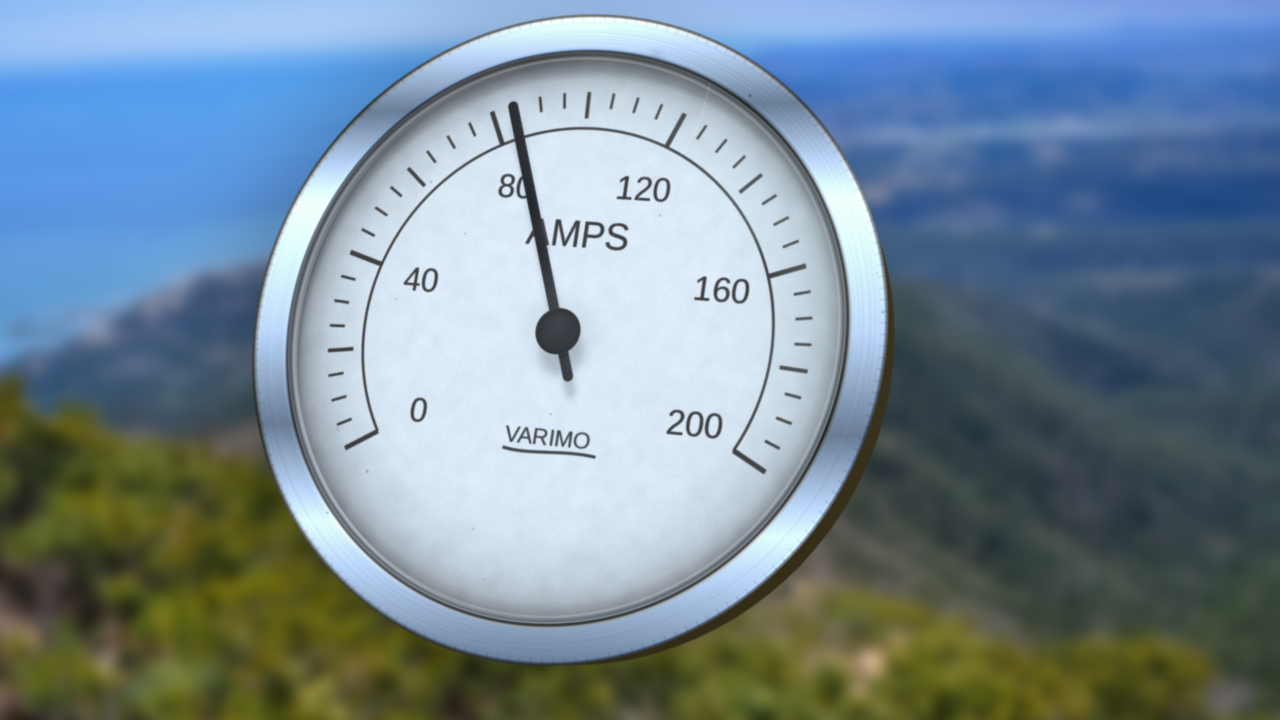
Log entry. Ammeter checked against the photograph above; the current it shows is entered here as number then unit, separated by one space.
85 A
